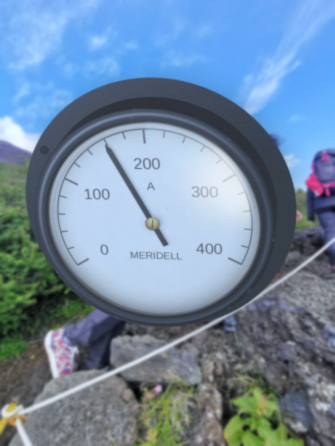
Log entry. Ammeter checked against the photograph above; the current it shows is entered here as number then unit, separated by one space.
160 A
